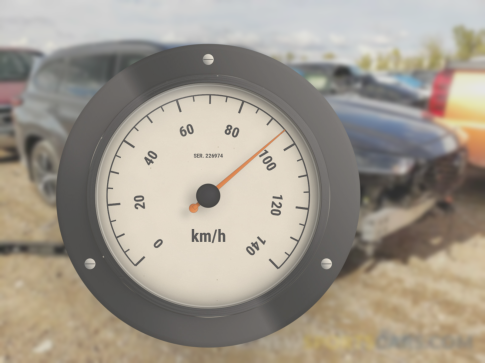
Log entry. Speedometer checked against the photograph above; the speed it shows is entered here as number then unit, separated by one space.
95 km/h
